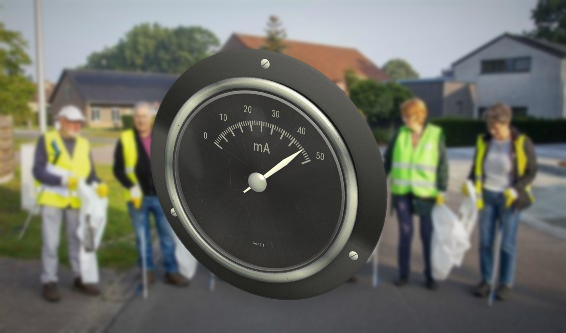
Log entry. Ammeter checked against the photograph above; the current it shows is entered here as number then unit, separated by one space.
45 mA
